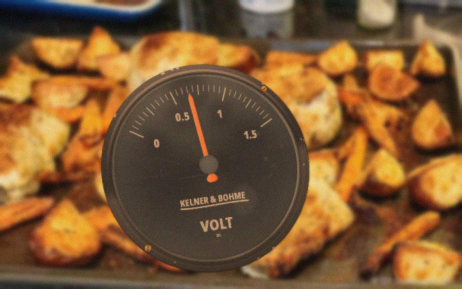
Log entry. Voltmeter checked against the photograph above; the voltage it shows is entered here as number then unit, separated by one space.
0.65 V
